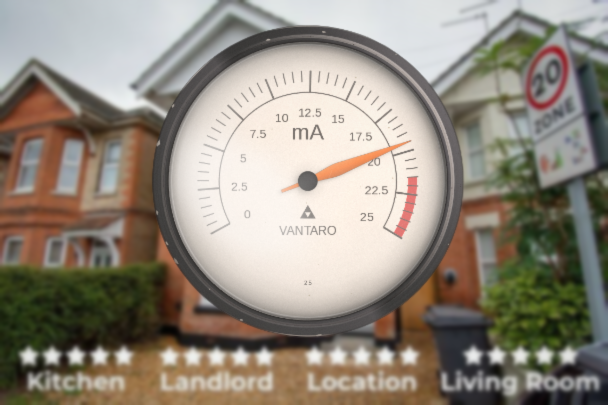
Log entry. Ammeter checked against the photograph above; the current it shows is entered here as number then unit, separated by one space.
19.5 mA
